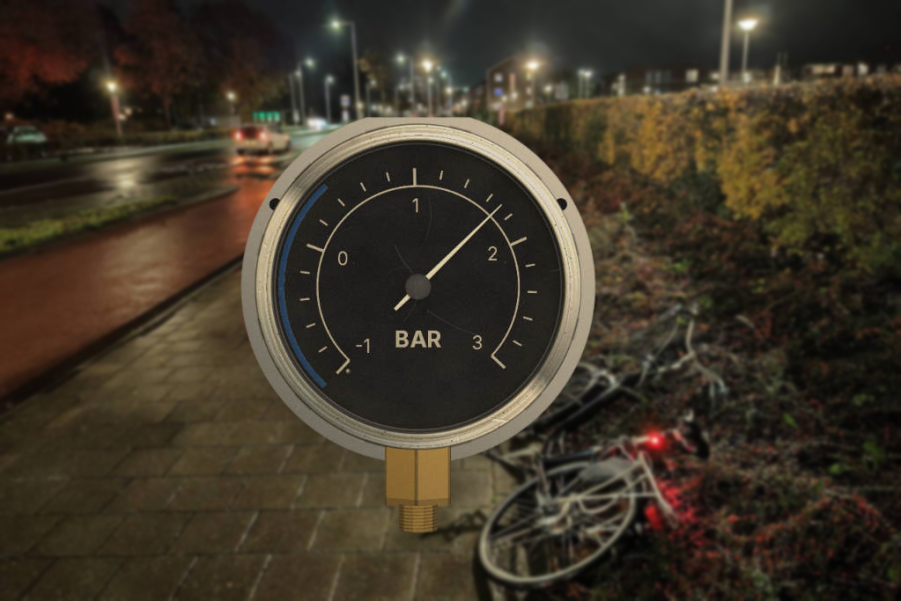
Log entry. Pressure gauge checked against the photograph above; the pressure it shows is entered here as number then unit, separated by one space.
1.7 bar
